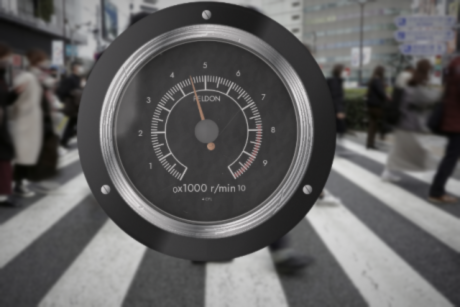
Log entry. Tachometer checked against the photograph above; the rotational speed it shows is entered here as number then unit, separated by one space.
4500 rpm
